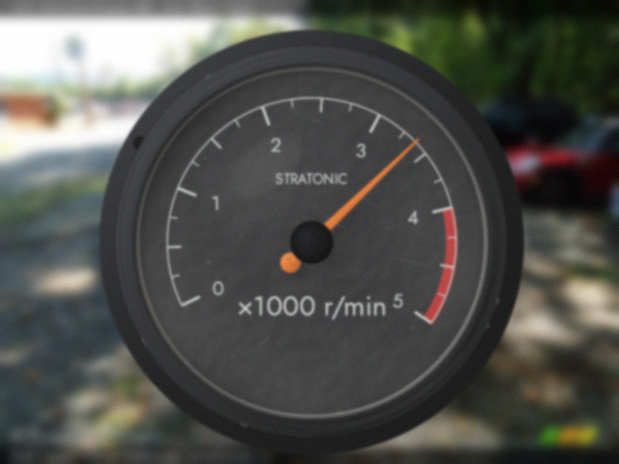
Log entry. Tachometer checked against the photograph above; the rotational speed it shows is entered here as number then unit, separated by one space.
3375 rpm
